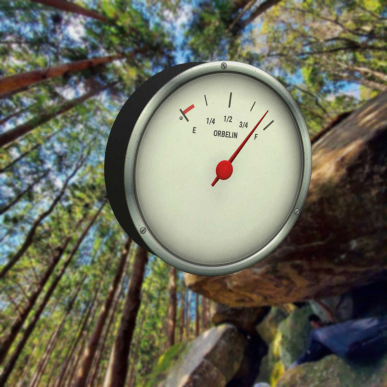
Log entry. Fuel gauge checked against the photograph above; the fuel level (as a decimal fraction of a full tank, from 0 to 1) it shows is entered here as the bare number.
0.875
